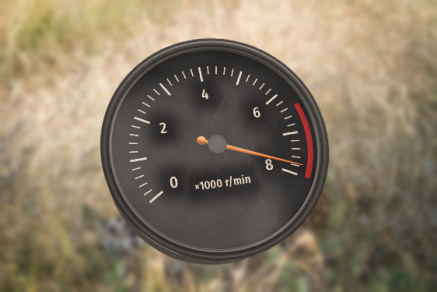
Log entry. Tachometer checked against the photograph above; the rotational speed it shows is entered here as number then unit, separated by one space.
7800 rpm
